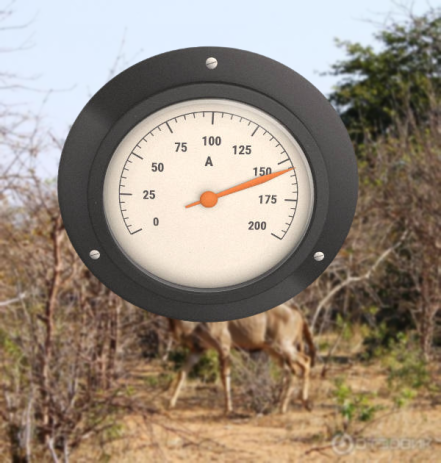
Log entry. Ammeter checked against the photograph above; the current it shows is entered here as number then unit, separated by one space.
155 A
